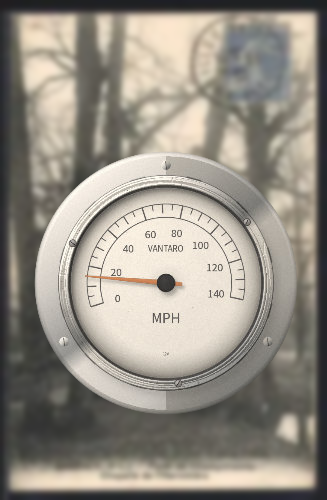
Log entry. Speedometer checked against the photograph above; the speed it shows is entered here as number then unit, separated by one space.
15 mph
